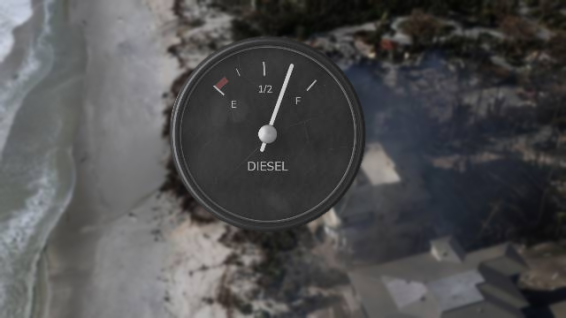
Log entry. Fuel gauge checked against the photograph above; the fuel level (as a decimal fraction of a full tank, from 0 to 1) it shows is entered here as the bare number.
0.75
